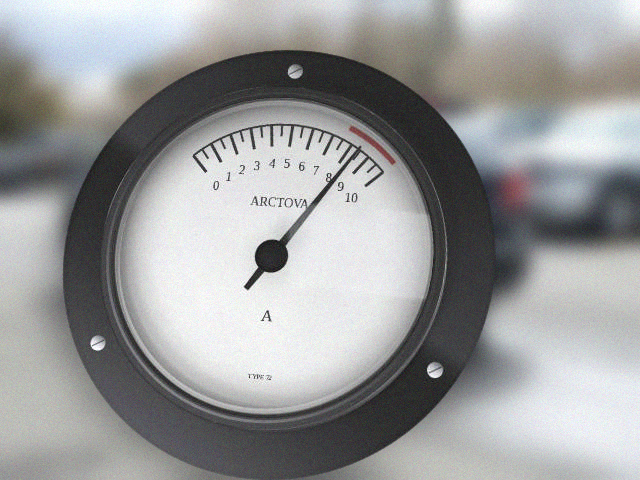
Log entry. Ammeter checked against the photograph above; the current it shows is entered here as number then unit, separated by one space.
8.5 A
